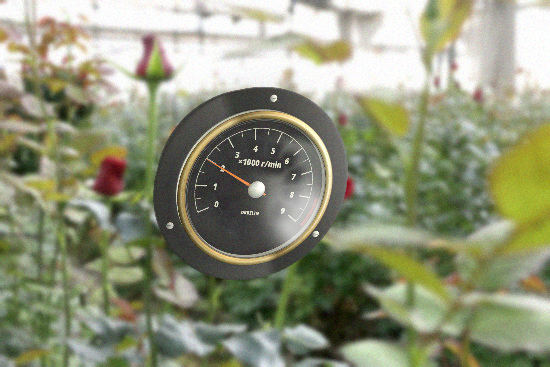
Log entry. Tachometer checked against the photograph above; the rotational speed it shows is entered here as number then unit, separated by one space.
2000 rpm
